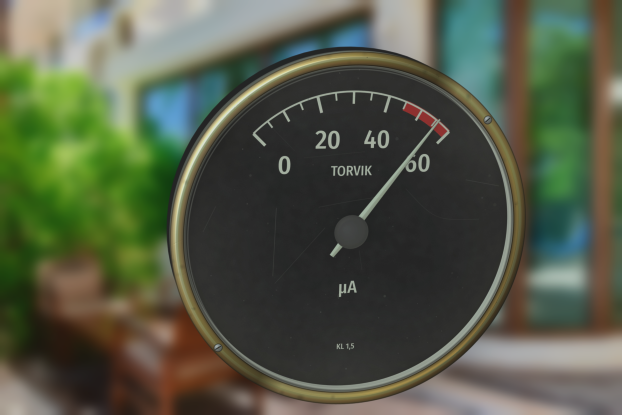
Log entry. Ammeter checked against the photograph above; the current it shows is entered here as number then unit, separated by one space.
55 µA
